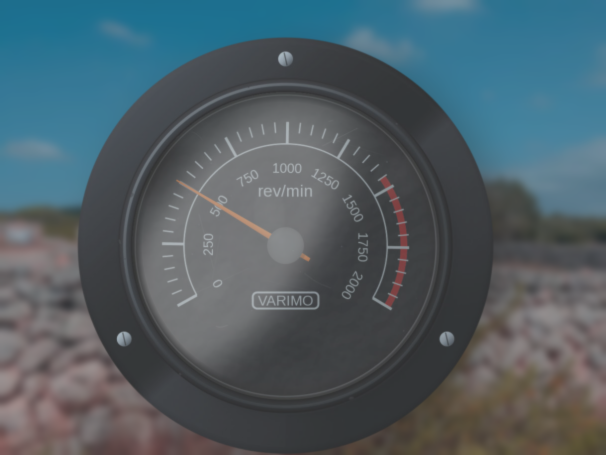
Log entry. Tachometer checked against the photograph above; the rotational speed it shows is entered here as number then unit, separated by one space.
500 rpm
